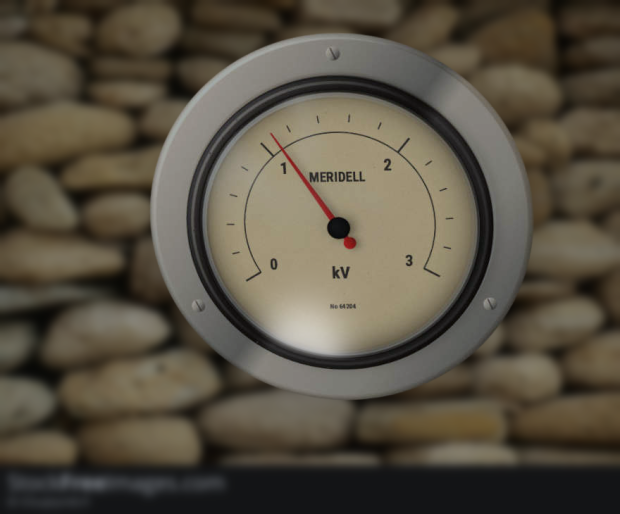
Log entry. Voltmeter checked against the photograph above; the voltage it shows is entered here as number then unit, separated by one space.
1.1 kV
